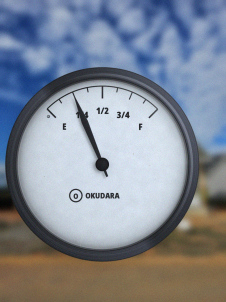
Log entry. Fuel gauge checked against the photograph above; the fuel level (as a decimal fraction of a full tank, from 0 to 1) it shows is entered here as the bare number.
0.25
